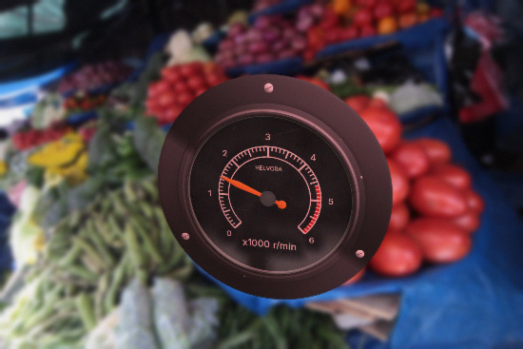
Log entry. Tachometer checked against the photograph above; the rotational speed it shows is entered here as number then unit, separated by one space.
1500 rpm
